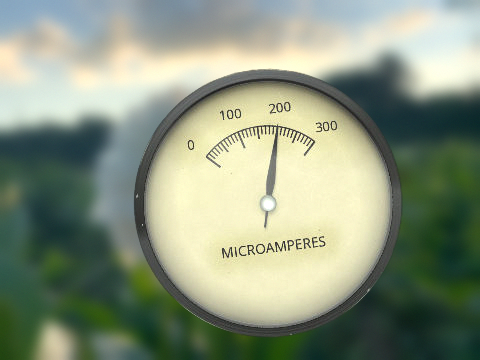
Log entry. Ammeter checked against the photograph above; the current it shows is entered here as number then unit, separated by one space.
200 µA
